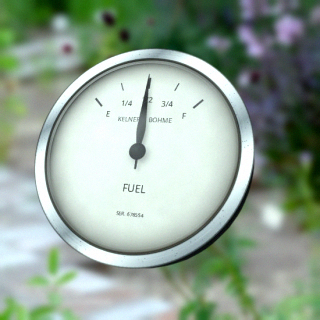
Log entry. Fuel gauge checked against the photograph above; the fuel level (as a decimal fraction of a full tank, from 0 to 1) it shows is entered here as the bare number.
0.5
